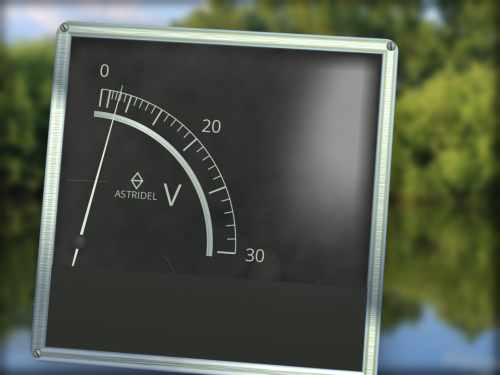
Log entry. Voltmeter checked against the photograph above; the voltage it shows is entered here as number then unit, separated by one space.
8 V
